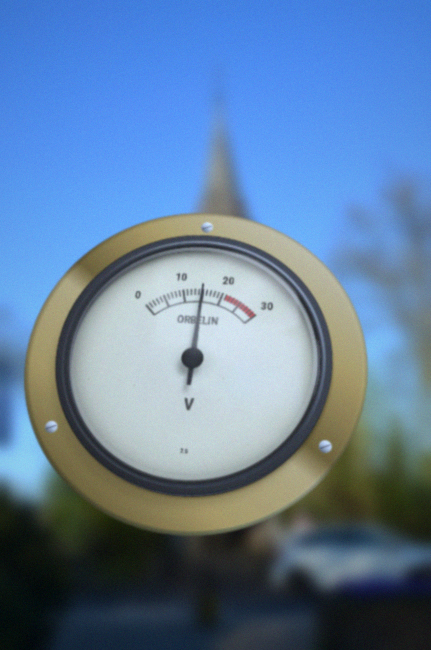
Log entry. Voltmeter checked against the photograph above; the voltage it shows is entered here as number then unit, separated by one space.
15 V
